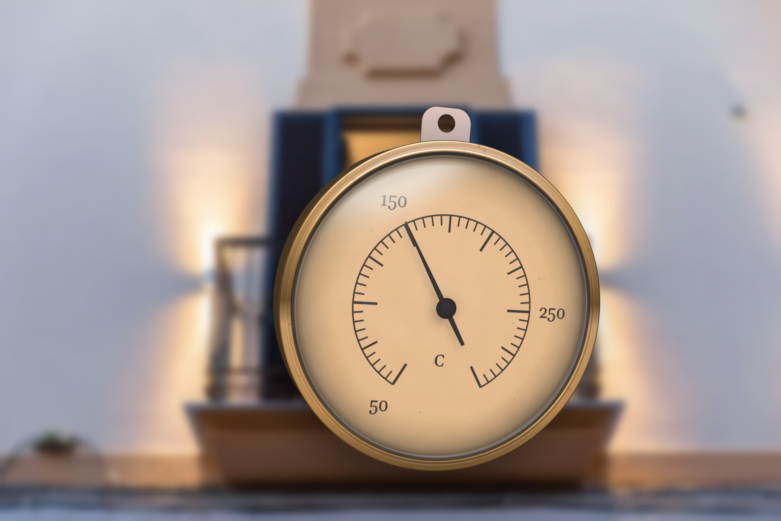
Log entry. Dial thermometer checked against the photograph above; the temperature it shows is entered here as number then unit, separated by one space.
150 °C
